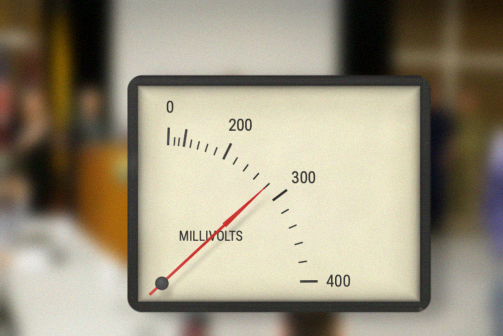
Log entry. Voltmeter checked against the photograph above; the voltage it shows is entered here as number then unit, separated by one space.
280 mV
